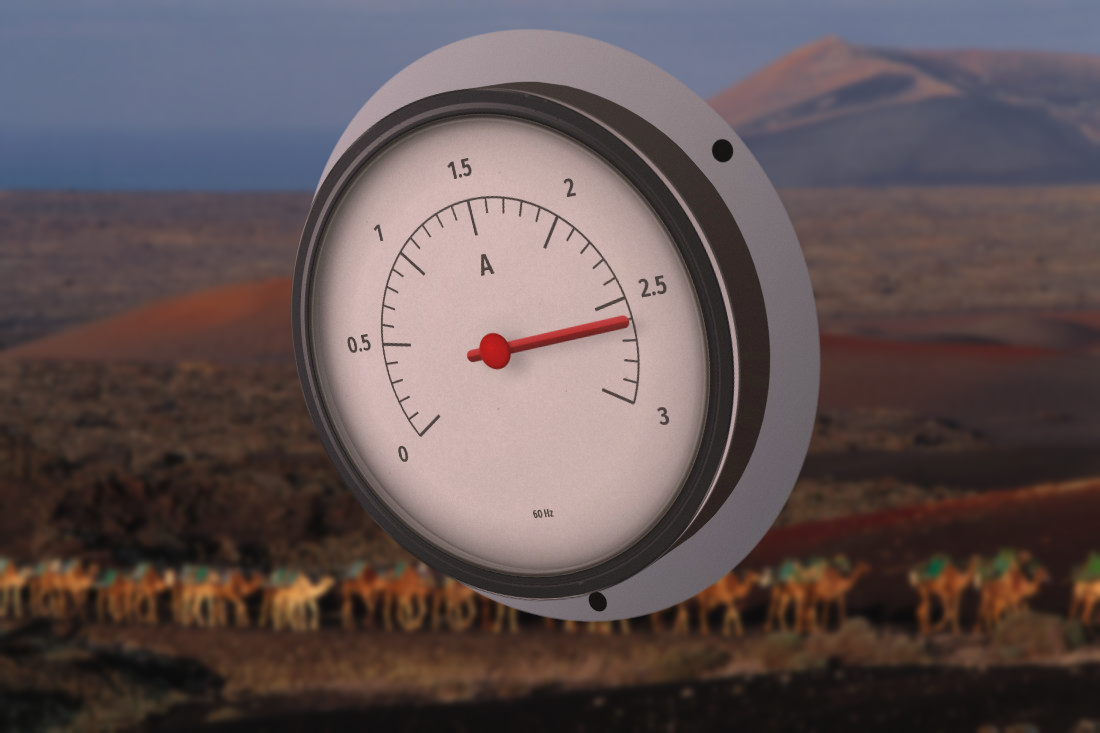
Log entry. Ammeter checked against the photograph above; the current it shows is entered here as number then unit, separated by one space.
2.6 A
